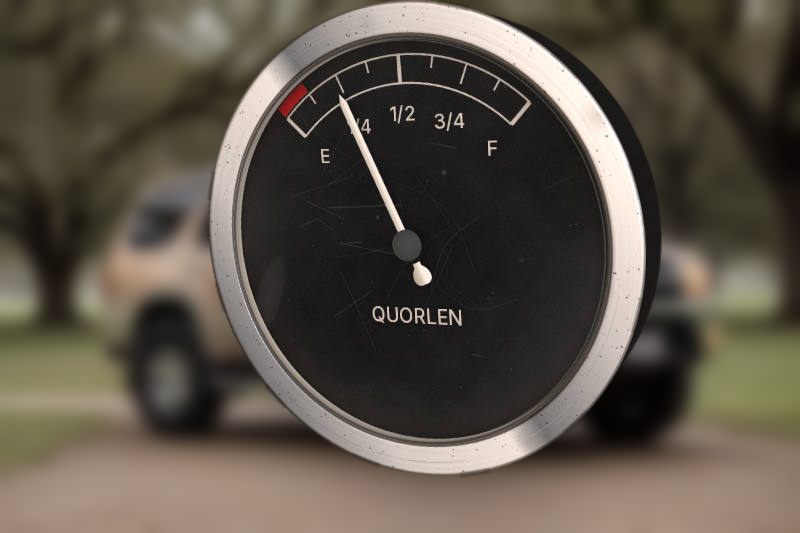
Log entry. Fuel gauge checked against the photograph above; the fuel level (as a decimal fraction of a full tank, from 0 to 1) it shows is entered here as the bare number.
0.25
